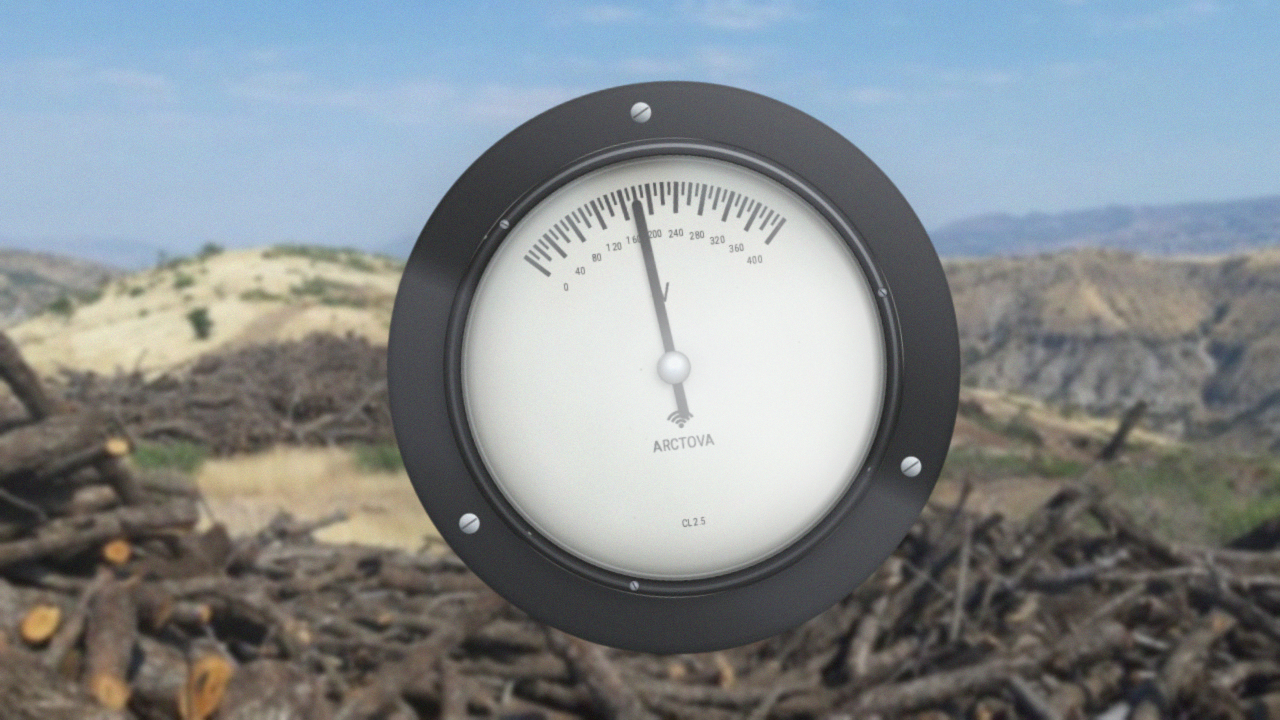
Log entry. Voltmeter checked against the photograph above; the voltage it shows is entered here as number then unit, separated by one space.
180 V
